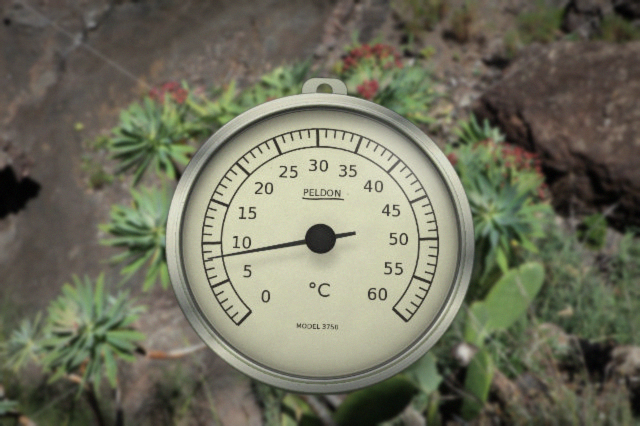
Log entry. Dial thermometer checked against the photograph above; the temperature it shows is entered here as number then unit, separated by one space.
8 °C
